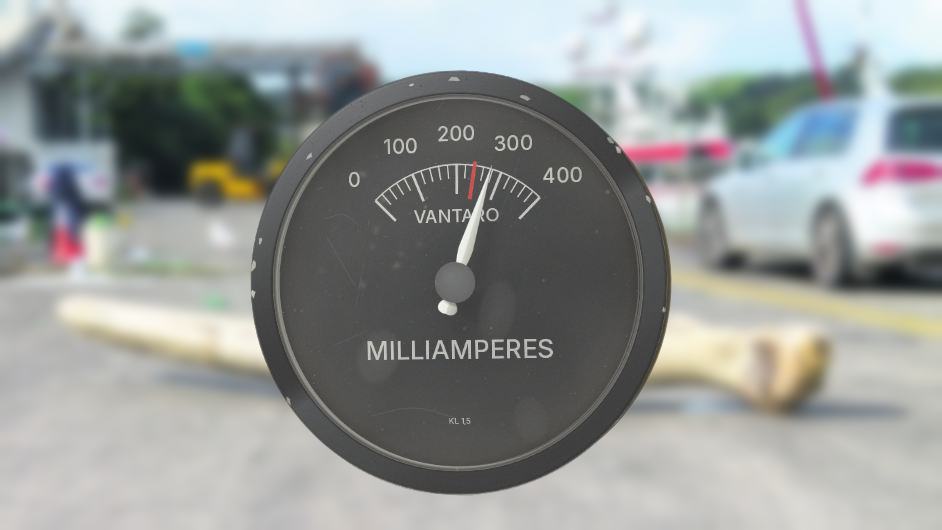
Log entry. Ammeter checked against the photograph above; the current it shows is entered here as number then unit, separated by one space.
280 mA
